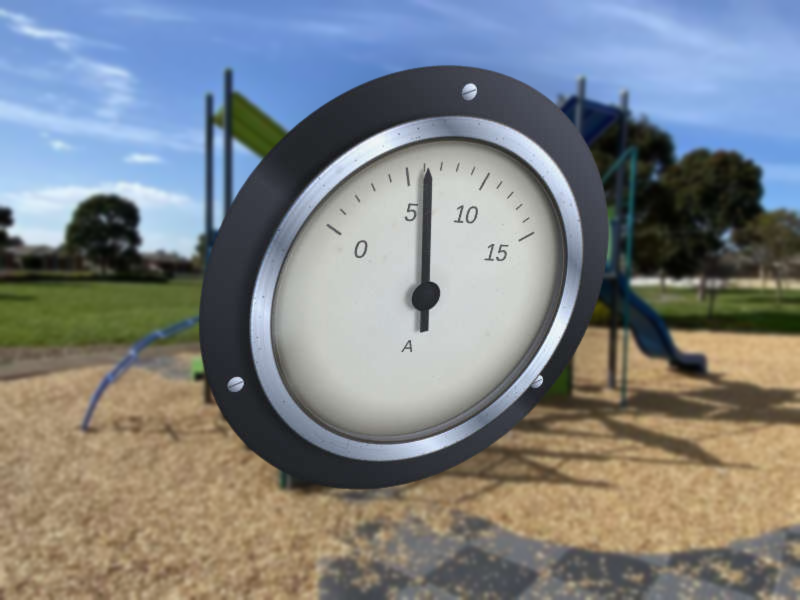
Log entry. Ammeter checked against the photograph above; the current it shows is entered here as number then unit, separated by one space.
6 A
